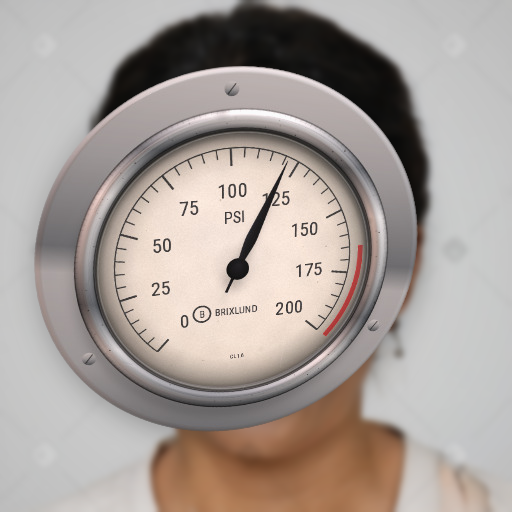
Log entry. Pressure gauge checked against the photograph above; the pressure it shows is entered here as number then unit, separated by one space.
120 psi
